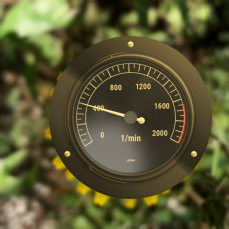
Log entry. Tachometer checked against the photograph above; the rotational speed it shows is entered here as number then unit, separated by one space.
400 rpm
